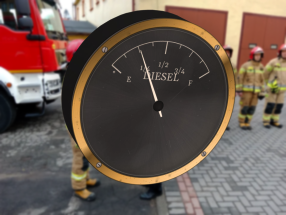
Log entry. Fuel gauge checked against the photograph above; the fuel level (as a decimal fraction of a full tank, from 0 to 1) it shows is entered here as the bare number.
0.25
